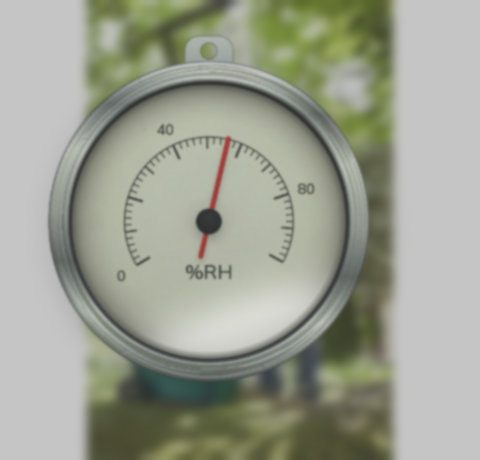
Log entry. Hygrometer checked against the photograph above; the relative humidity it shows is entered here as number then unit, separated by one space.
56 %
